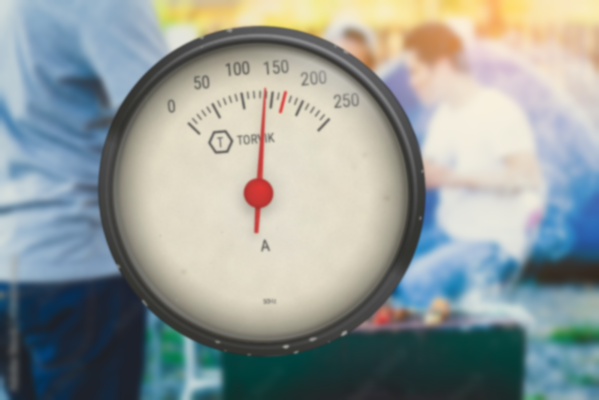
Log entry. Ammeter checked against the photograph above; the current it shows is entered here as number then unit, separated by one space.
140 A
